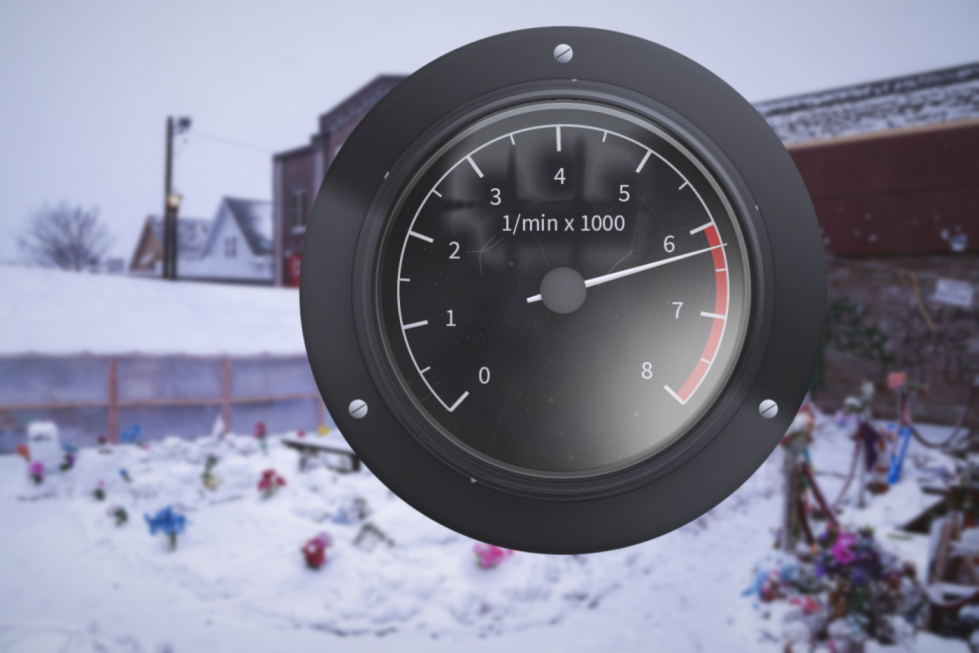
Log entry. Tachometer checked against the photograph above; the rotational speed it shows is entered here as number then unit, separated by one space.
6250 rpm
